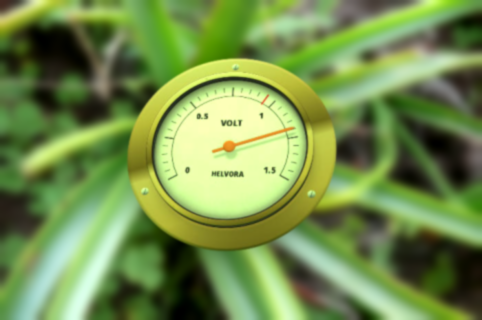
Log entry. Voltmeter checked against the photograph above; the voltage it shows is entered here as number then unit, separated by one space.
1.2 V
